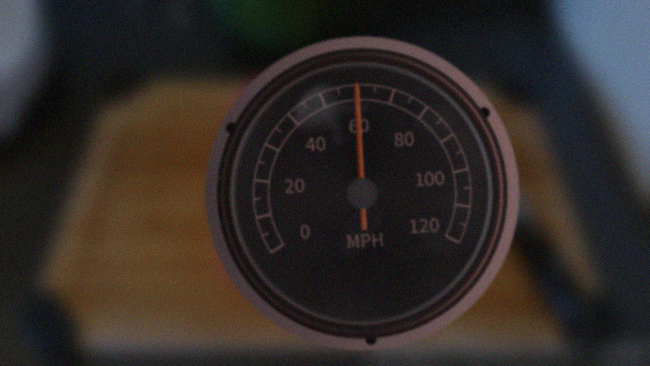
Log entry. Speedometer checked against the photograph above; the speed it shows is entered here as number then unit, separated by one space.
60 mph
